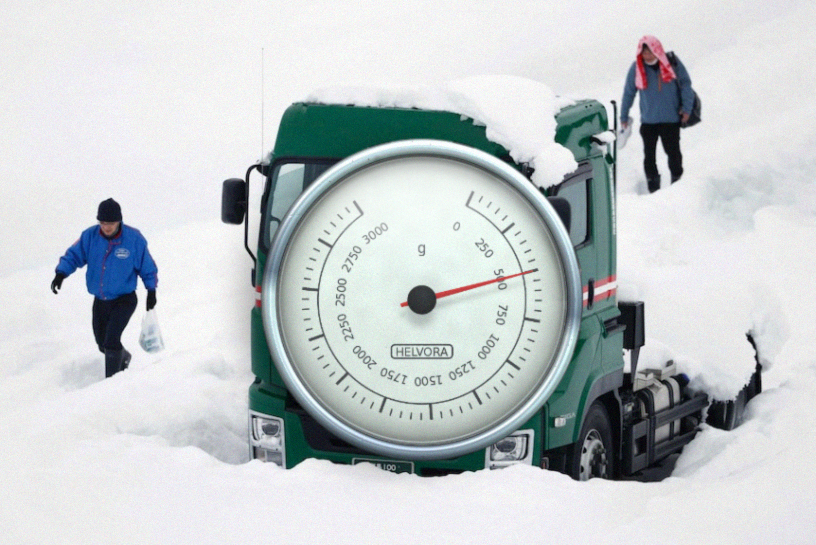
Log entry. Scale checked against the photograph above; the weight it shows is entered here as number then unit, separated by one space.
500 g
